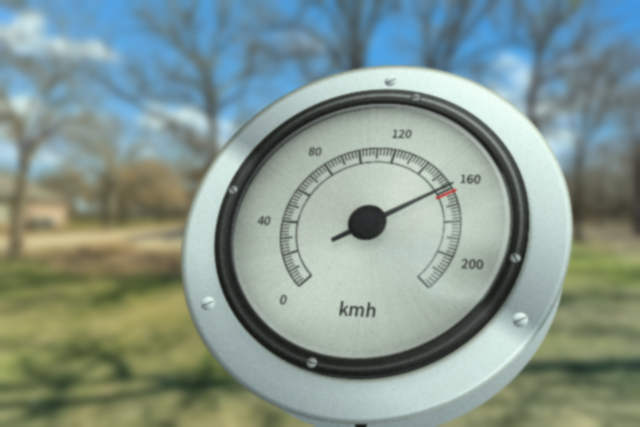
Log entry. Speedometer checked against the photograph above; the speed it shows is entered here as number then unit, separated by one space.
160 km/h
